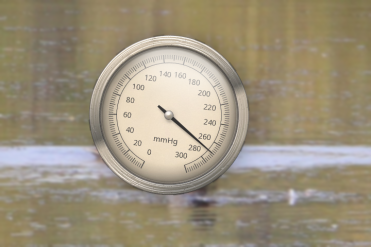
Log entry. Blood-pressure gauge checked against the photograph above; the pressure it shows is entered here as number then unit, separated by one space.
270 mmHg
